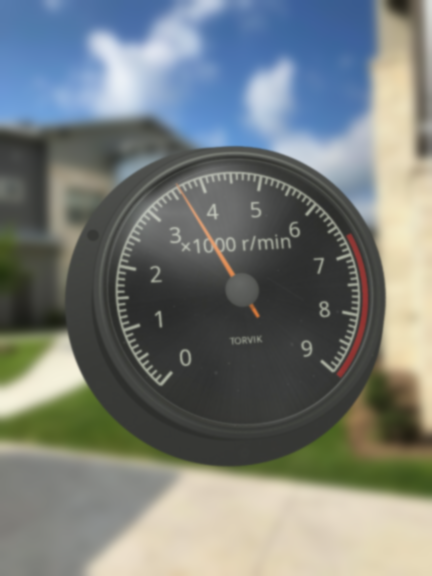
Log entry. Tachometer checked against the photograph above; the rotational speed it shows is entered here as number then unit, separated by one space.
3600 rpm
